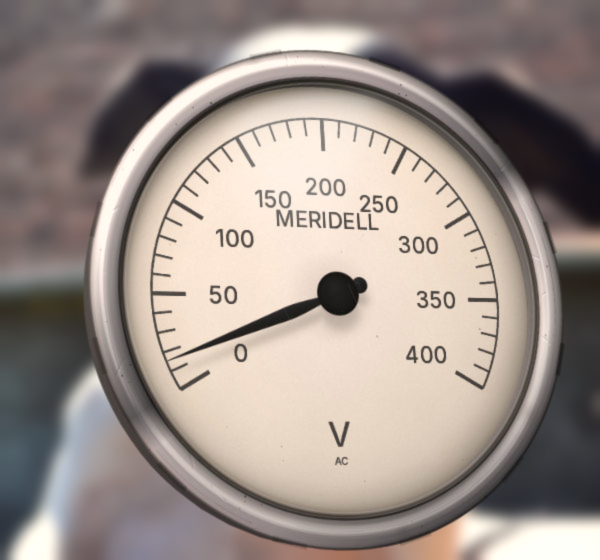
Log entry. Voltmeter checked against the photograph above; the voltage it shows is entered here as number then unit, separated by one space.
15 V
